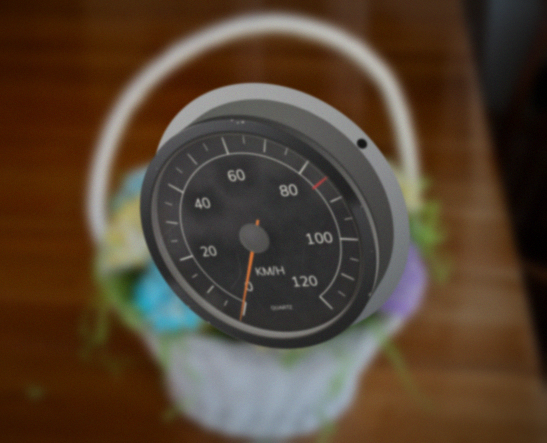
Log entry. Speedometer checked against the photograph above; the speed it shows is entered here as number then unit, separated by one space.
0 km/h
